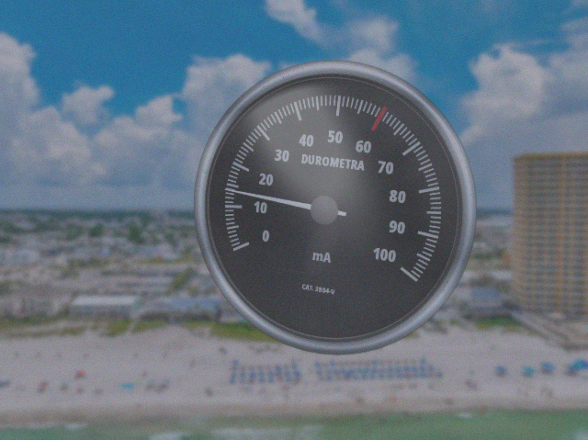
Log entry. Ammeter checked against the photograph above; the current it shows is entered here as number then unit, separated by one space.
14 mA
